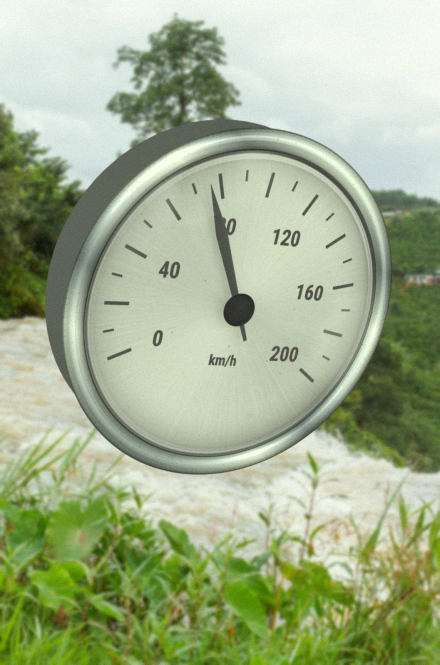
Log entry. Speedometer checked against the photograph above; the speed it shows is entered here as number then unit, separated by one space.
75 km/h
